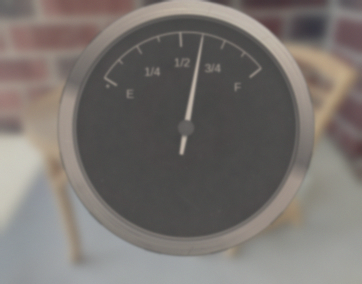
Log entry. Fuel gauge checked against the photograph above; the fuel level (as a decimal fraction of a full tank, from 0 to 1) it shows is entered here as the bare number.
0.625
